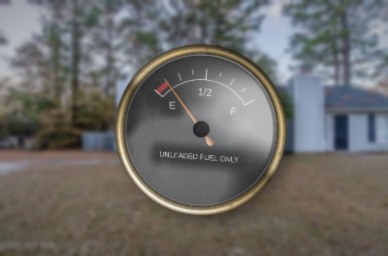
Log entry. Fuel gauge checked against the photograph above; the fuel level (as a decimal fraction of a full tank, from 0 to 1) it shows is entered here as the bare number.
0.125
